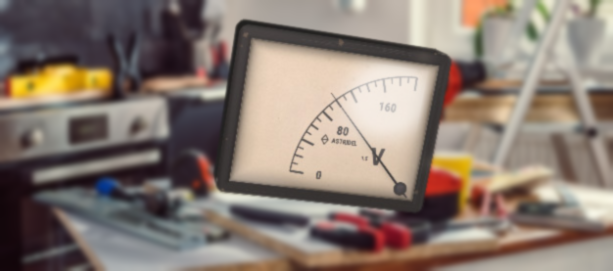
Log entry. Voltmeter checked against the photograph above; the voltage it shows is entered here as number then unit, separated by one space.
100 V
